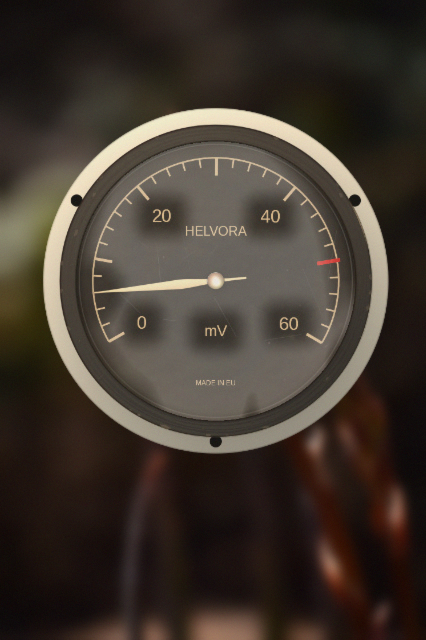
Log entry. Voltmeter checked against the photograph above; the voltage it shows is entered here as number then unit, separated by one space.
6 mV
